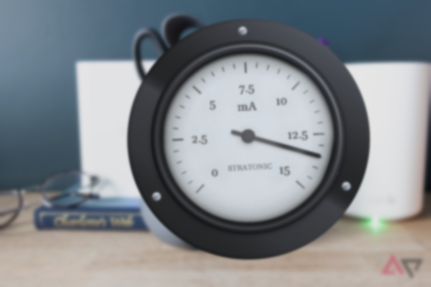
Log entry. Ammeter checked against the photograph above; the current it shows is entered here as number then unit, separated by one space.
13.5 mA
